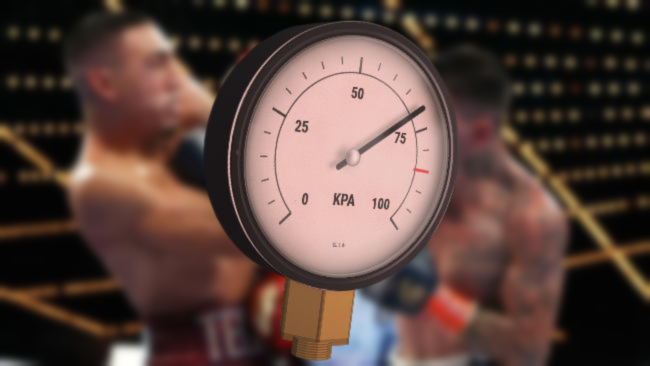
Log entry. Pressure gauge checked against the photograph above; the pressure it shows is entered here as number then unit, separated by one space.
70 kPa
